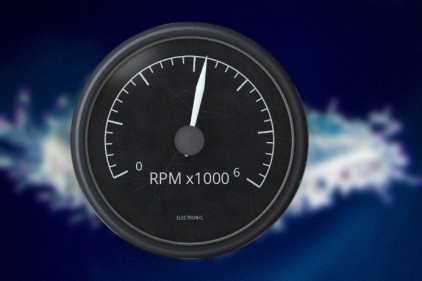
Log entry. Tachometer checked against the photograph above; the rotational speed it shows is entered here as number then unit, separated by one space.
3200 rpm
